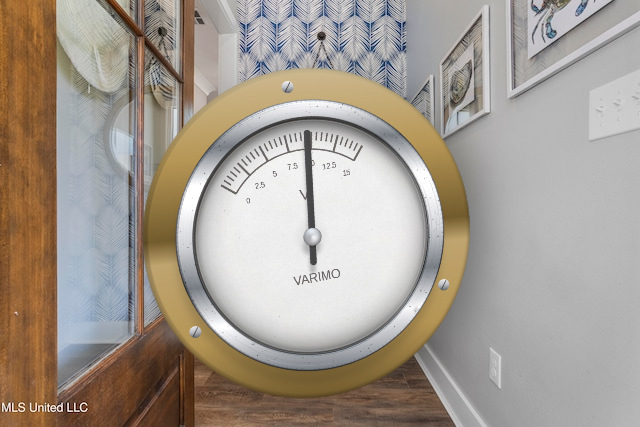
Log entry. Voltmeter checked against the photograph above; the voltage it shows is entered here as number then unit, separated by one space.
9.5 V
